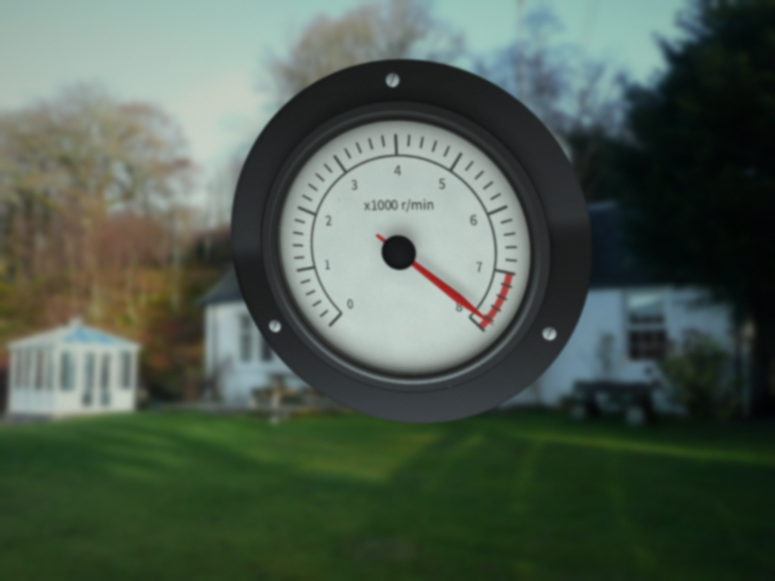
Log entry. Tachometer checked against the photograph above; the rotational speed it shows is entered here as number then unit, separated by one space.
7800 rpm
